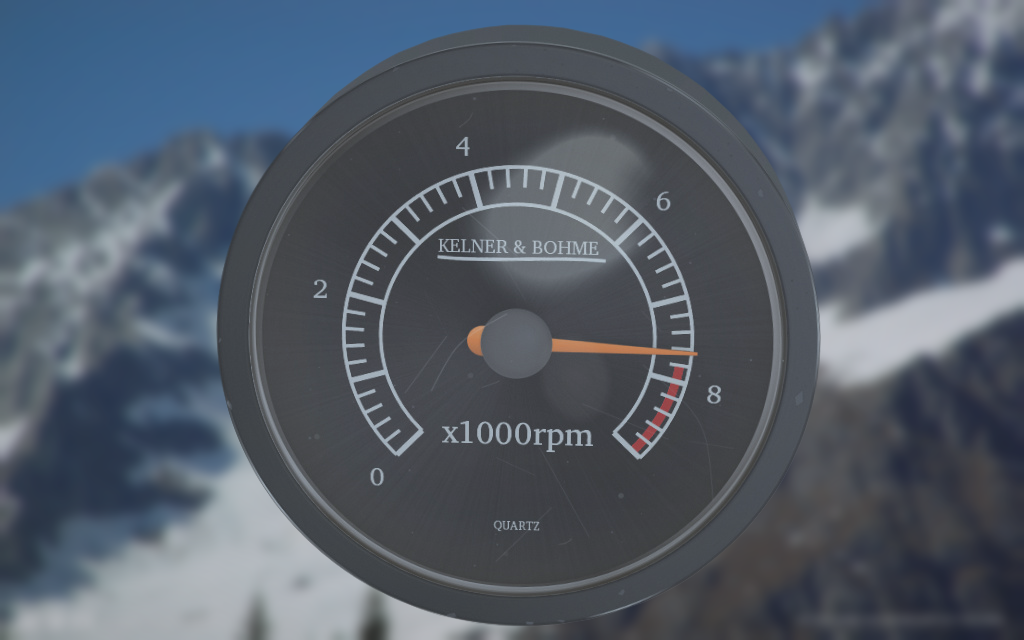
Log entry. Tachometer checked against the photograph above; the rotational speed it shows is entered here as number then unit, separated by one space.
7600 rpm
